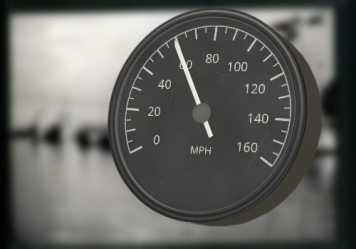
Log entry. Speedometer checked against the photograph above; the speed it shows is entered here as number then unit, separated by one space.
60 mph
